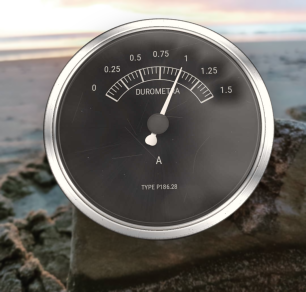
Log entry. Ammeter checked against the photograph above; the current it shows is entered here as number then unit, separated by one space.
1 A
